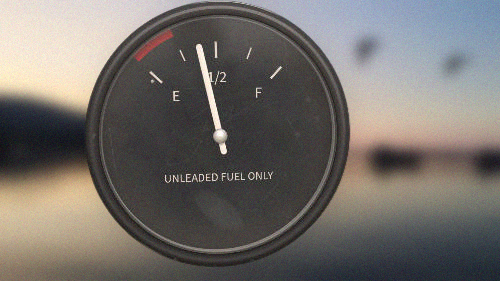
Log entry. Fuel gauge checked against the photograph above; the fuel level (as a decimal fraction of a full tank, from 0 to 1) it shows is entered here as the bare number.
0.375
